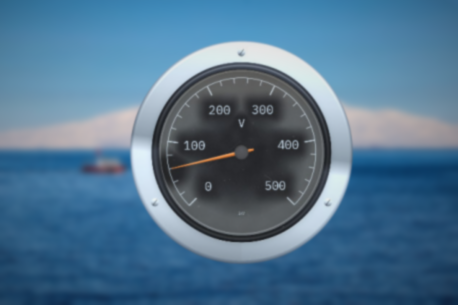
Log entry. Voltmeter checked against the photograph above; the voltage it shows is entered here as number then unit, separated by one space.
60 V
